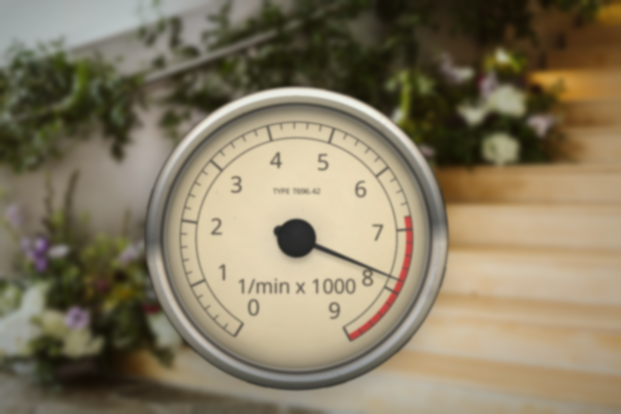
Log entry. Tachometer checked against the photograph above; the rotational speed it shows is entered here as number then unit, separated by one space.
7800 rpm
